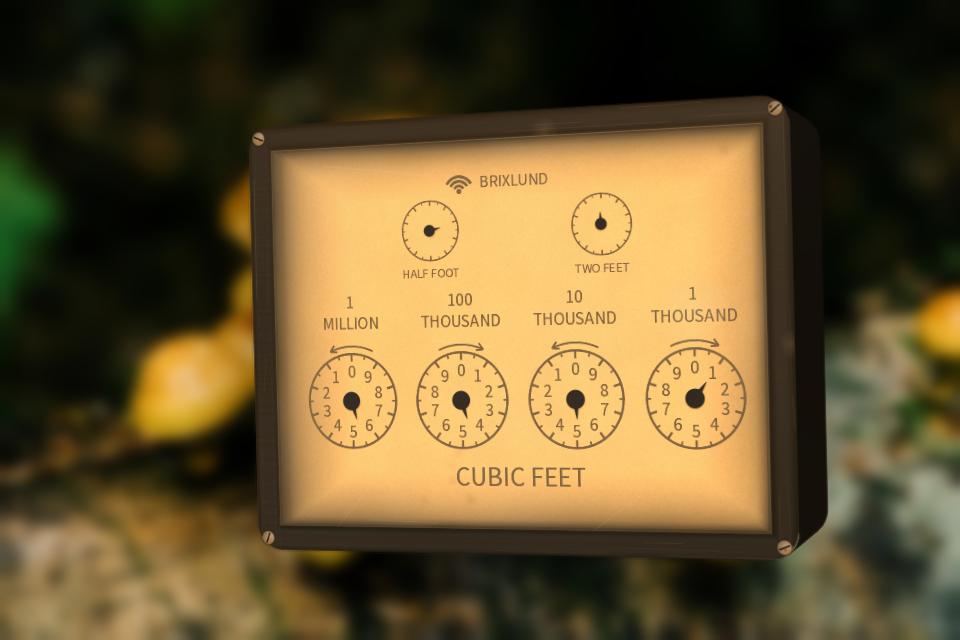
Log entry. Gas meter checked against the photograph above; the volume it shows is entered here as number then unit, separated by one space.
545100 ft³
